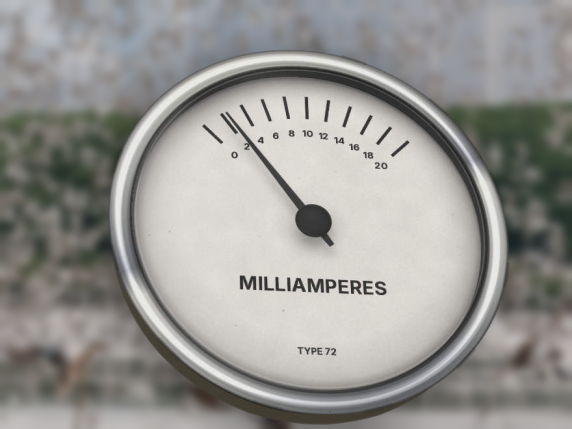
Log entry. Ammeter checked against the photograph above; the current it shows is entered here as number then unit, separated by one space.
2 mA
